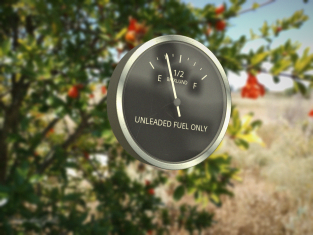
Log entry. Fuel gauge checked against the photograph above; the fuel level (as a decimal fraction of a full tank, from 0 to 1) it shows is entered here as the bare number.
0.25
